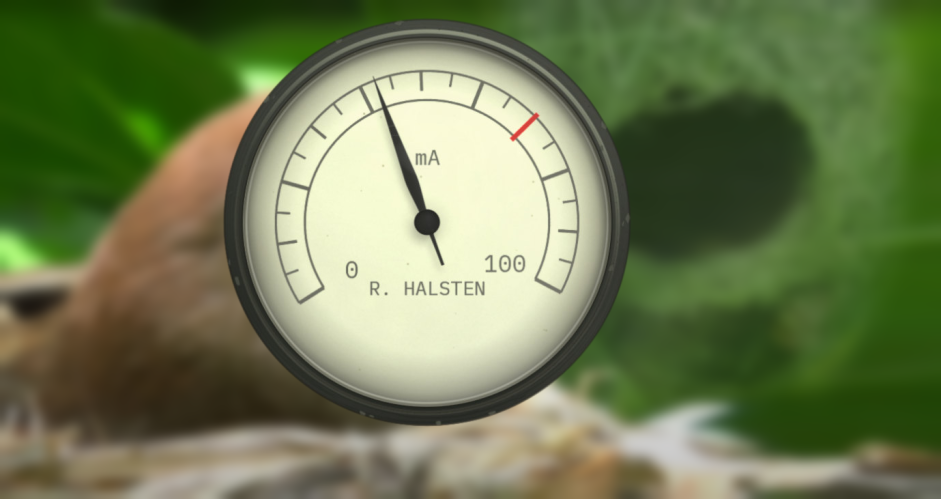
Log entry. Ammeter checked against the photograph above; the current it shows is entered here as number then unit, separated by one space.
42.5 mA
